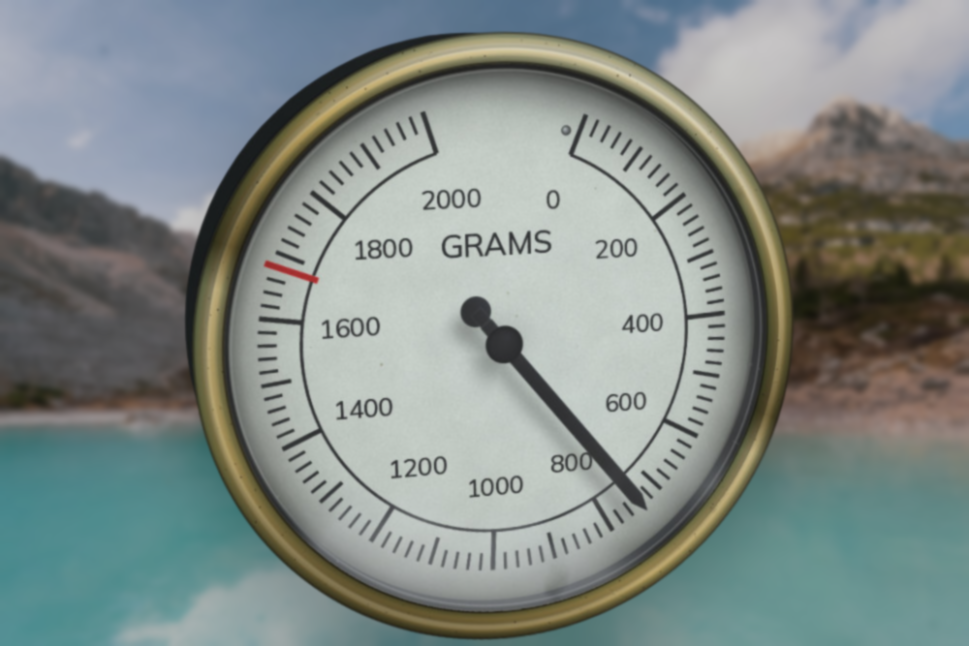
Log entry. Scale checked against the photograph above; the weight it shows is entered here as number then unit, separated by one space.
740 g
